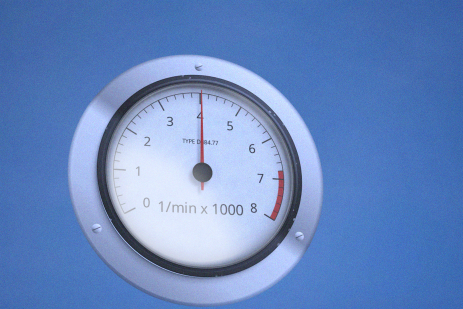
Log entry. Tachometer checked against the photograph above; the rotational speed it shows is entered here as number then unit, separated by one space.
4000 rpm
